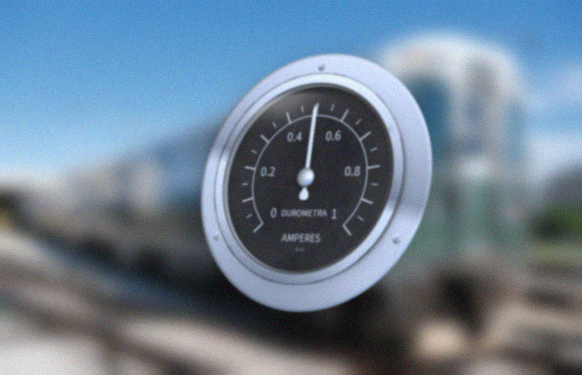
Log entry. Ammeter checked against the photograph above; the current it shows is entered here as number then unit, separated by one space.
0.5 A
